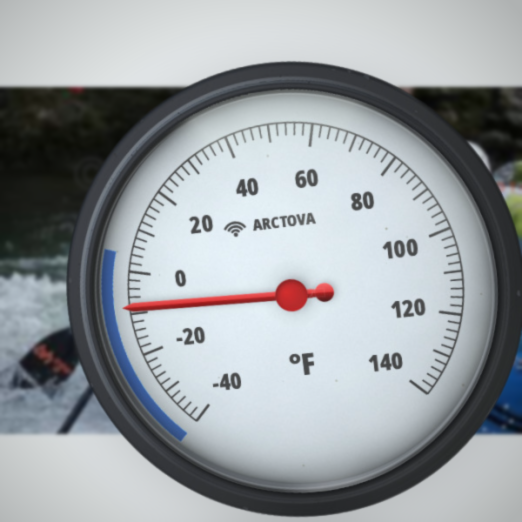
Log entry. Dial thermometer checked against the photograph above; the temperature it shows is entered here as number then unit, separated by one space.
-8 °F
